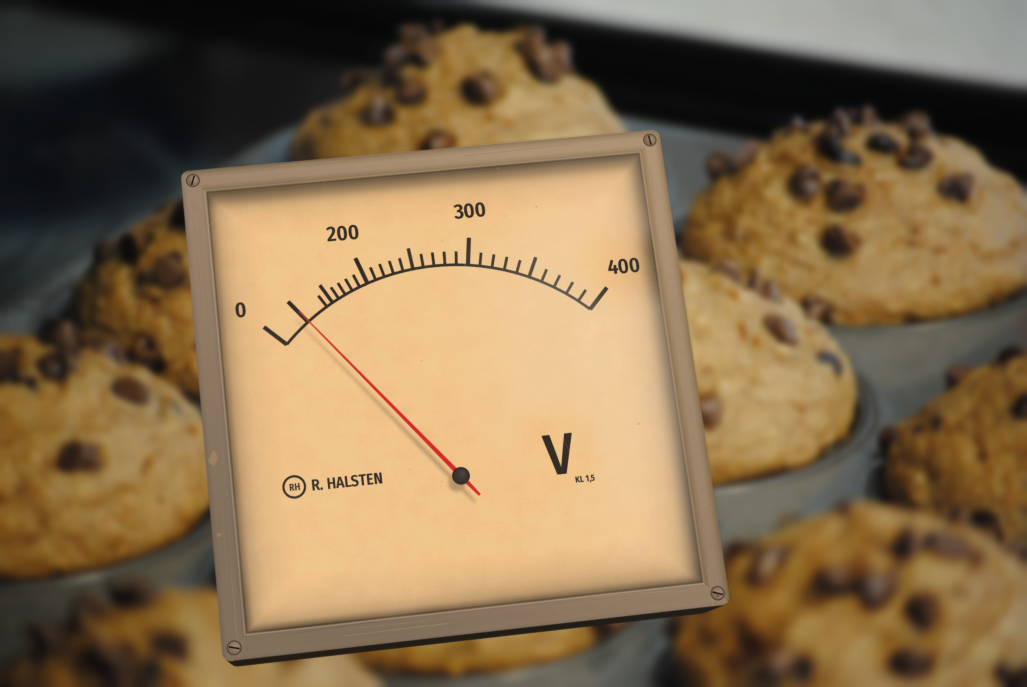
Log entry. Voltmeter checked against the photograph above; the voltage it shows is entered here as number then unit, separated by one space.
100 V
